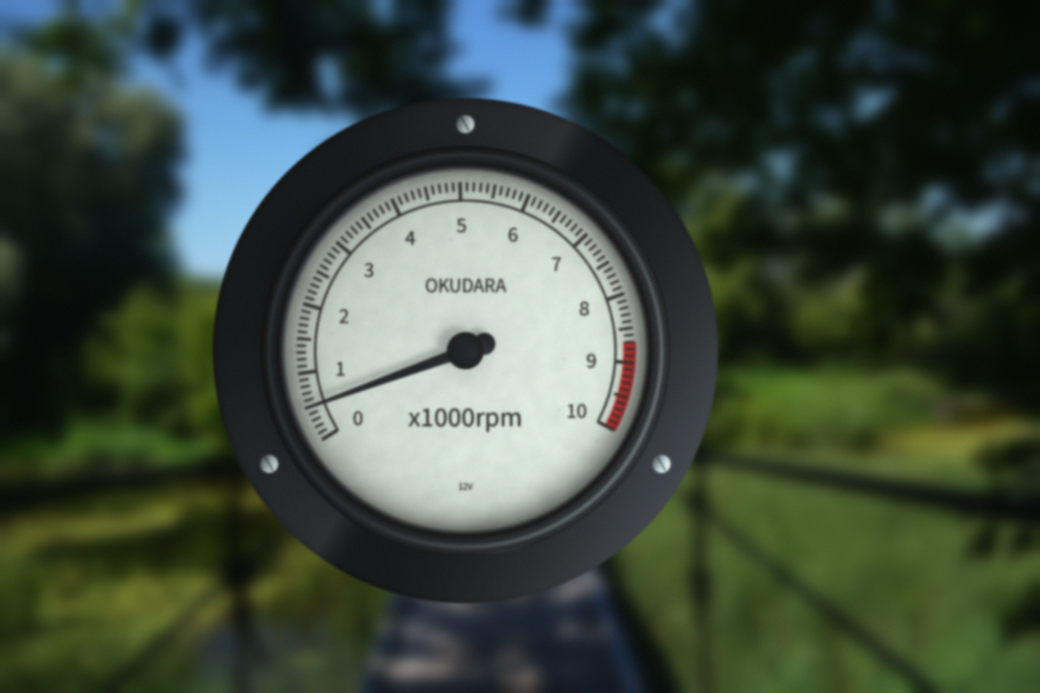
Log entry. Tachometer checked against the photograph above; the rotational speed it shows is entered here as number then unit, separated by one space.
500 rpm
